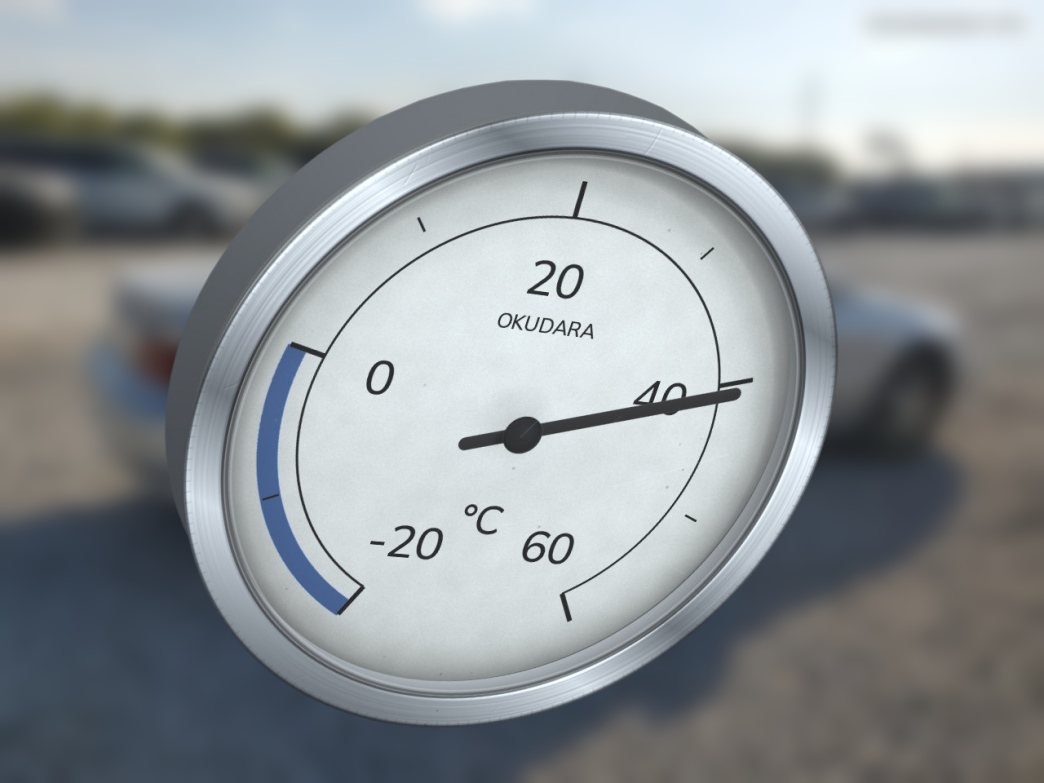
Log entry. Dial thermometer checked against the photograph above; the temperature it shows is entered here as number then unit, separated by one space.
40 °C
